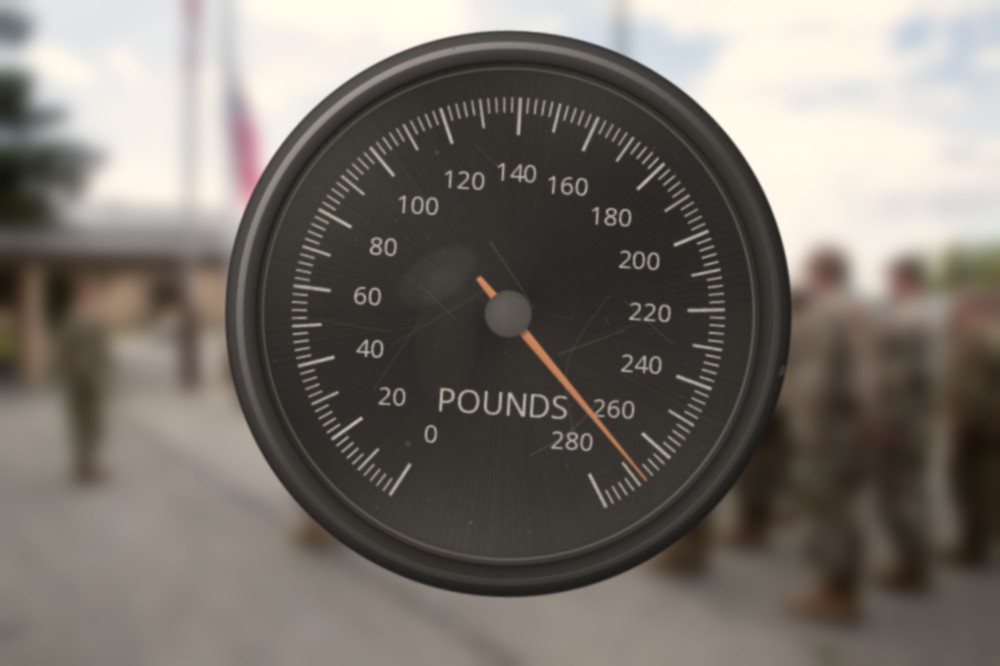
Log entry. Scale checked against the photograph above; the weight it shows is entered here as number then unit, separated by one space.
268 lb
